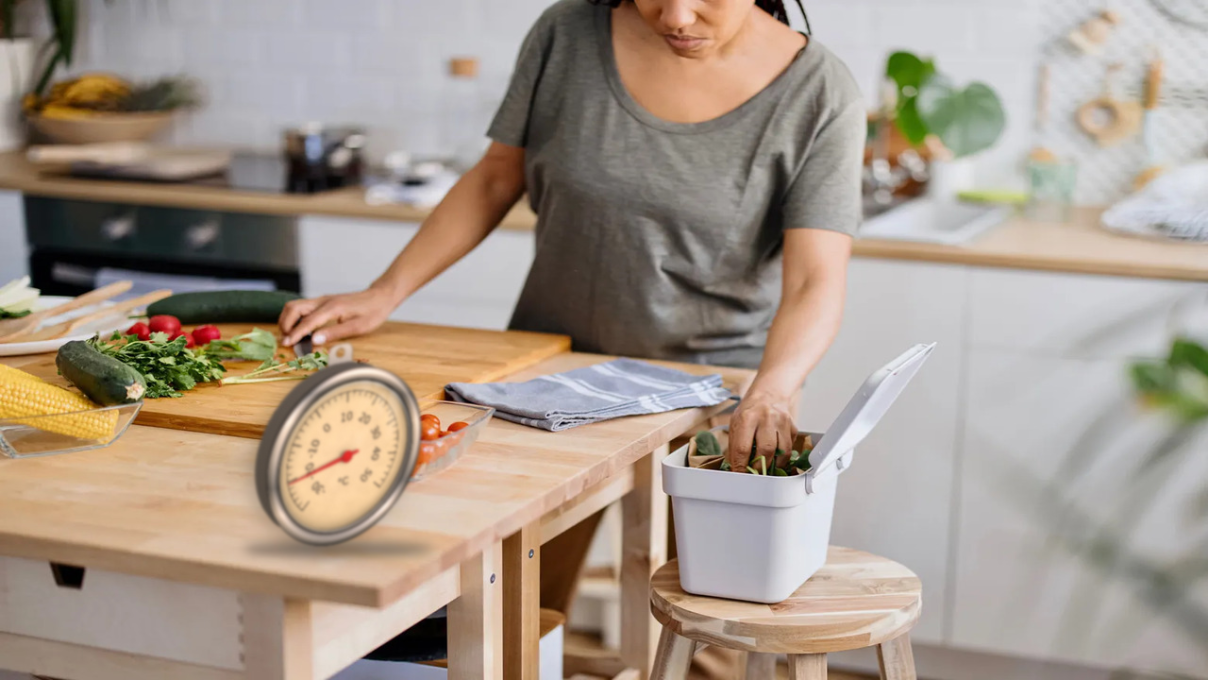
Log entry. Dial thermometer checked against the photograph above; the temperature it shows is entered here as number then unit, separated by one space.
-20 °C
